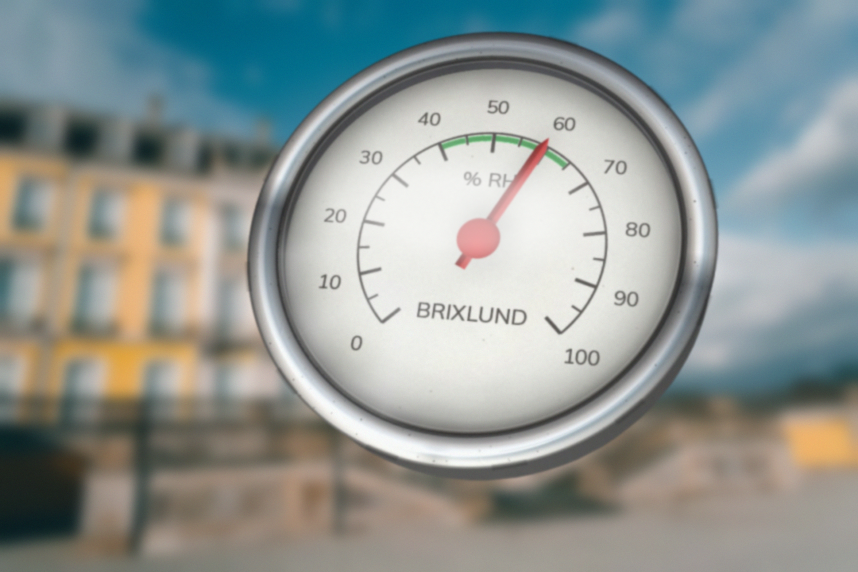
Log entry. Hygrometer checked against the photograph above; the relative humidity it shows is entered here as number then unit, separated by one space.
60 %
